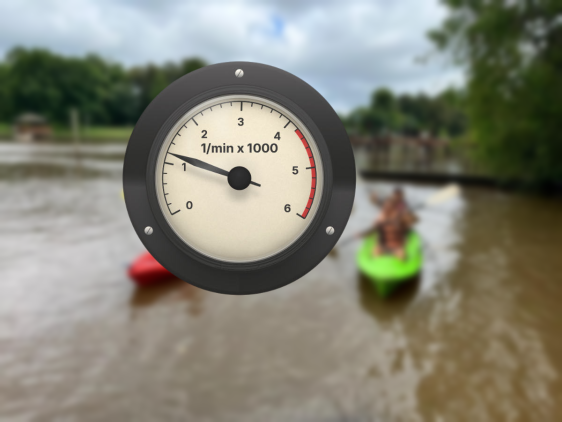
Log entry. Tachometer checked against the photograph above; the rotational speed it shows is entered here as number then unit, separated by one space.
1200 rpm
